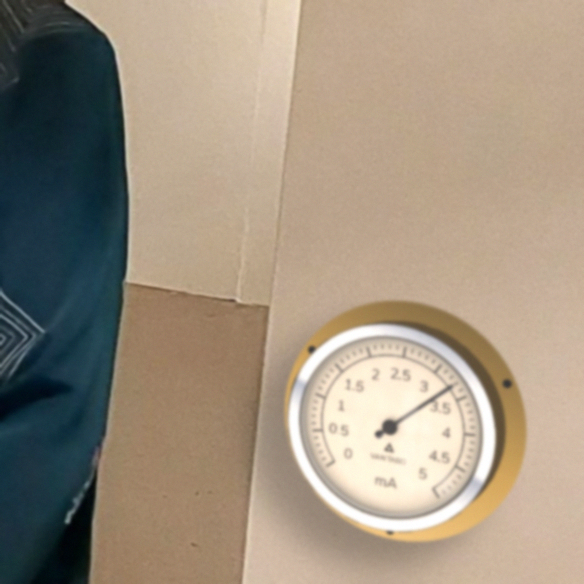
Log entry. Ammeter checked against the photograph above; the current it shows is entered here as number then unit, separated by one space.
3.3 mA
